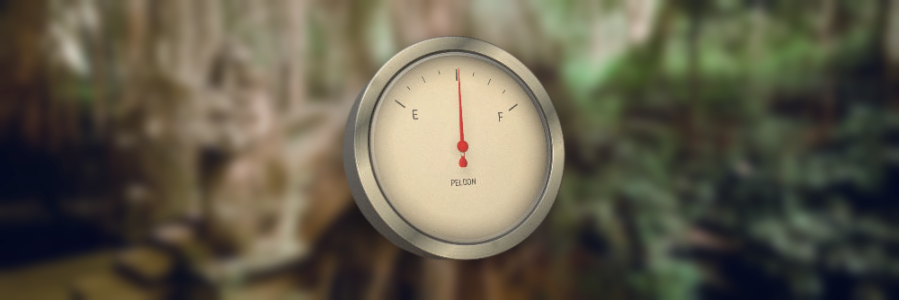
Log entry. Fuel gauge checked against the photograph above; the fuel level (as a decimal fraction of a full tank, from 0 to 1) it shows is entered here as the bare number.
0.5
